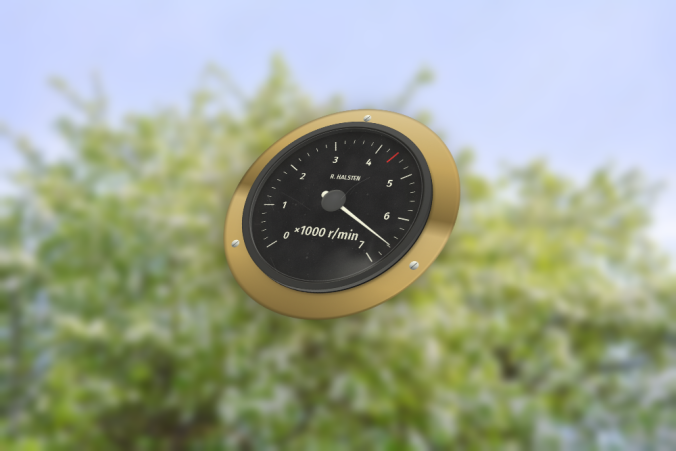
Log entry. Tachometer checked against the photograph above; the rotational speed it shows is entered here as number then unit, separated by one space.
6600 rpm
